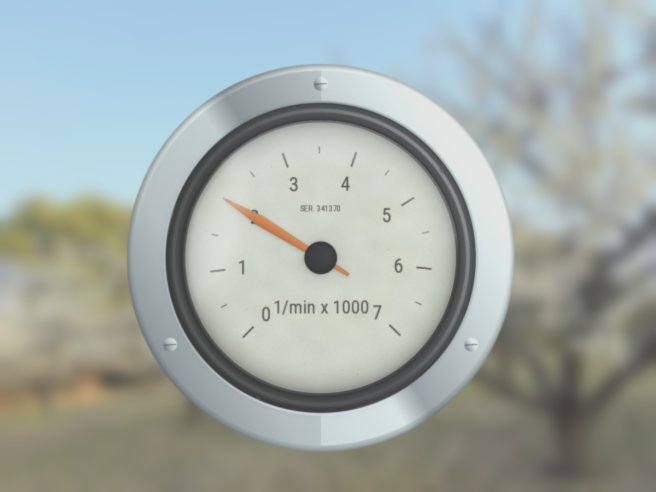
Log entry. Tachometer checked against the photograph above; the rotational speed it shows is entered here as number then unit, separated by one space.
2000 rpm
